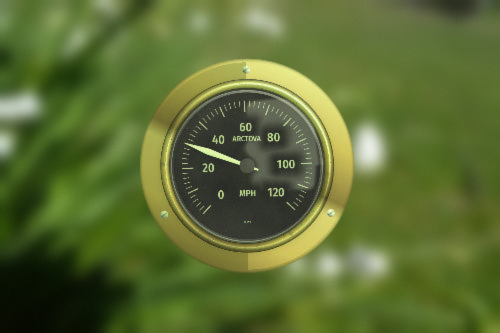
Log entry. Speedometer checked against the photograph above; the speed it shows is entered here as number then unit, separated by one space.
30 mph
